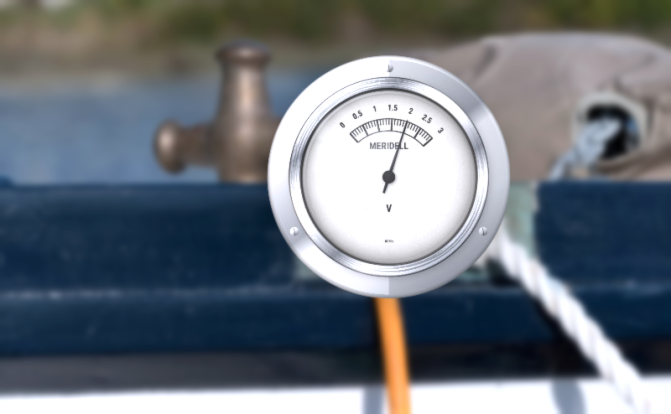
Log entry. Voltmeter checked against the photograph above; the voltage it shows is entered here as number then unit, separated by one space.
2 V
